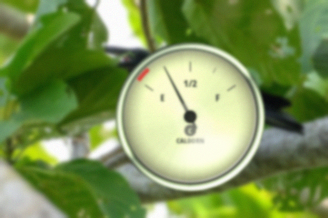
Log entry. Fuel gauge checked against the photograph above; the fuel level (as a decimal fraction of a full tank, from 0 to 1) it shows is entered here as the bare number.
0.25
